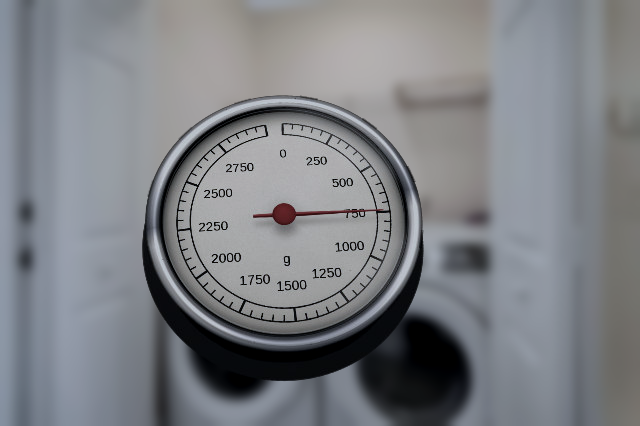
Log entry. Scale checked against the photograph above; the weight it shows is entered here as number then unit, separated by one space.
750 g
